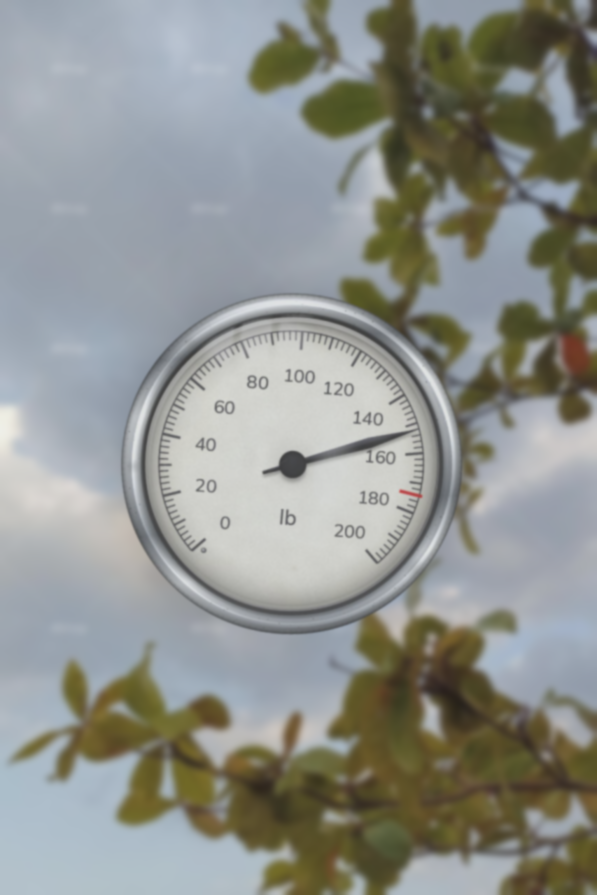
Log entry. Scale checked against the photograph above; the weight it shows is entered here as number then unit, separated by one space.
152 lb
